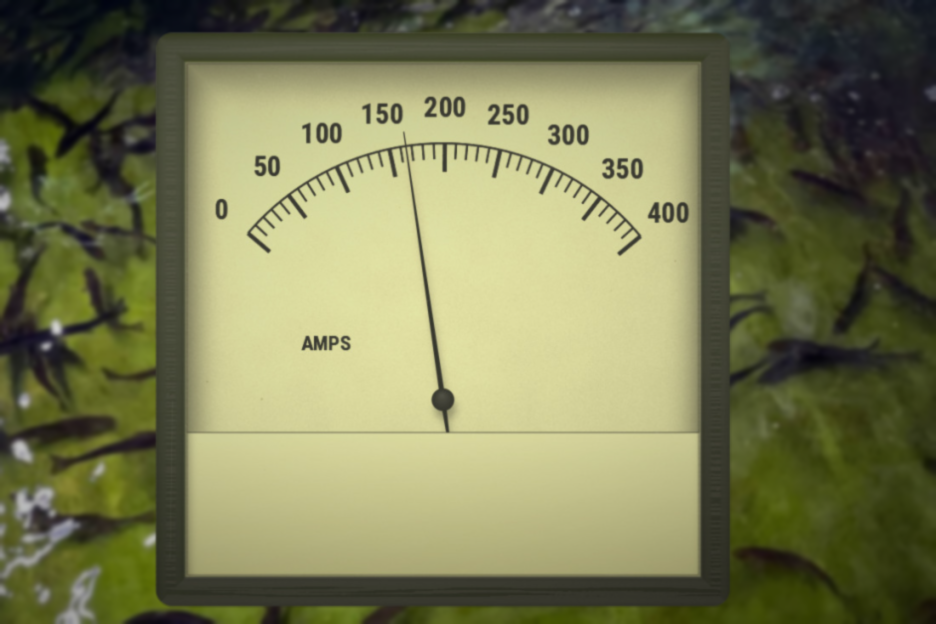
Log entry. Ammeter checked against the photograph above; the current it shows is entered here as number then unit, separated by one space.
165 A
